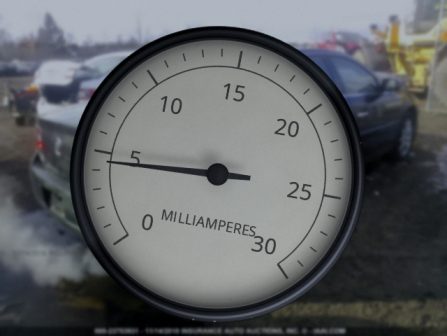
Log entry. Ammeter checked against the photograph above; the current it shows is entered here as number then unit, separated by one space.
4.5 mA
